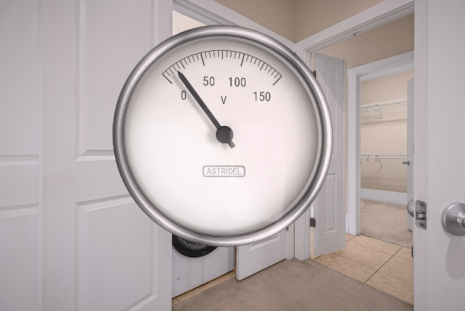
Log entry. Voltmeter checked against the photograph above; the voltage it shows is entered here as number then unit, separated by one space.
15 V
